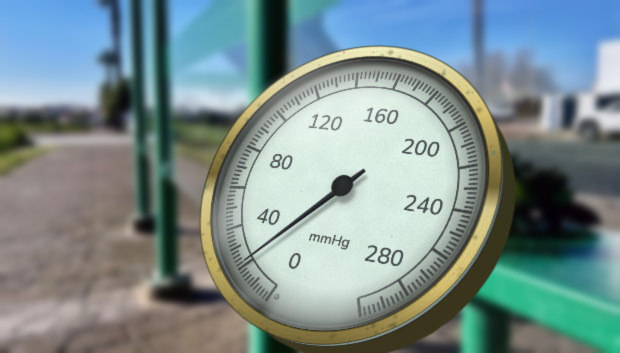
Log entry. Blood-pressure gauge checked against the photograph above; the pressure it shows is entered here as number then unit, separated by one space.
20 mmHg
